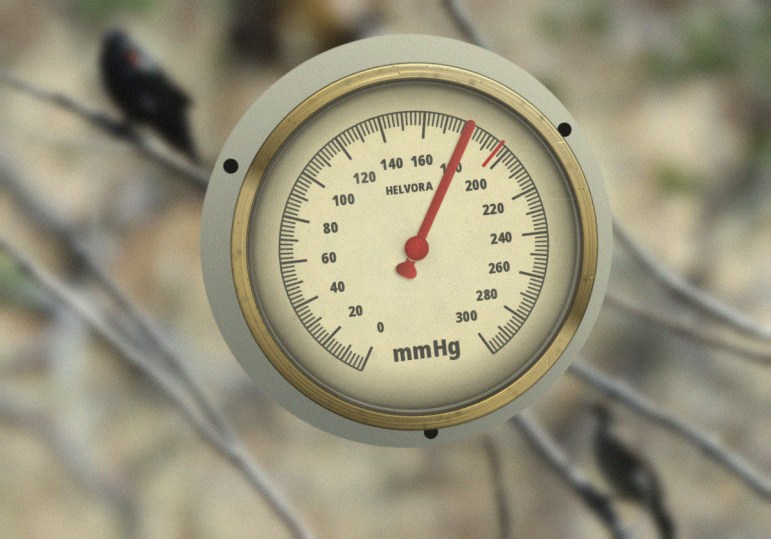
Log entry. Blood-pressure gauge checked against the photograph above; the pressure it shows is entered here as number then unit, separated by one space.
180 mmHg
